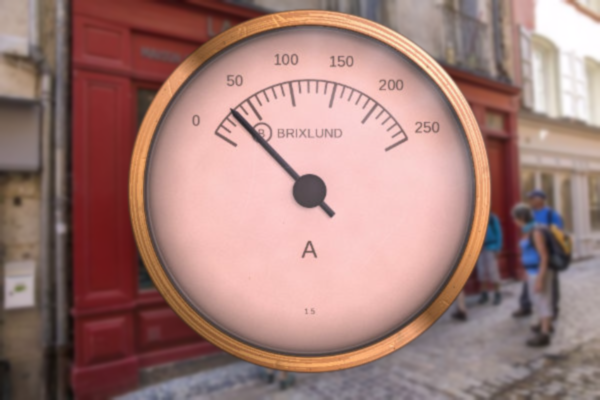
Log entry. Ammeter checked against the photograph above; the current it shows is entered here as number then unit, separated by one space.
30 A
